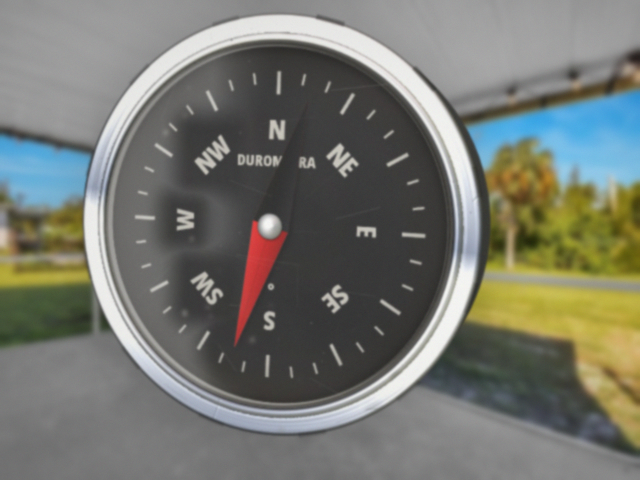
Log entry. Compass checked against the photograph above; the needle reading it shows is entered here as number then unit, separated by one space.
195 °
